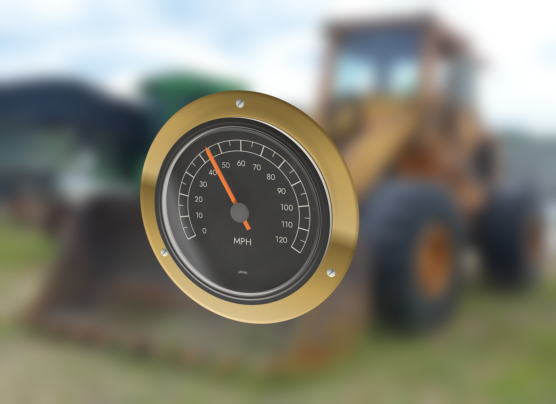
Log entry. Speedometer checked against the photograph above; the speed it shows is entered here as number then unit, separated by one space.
45 mph
